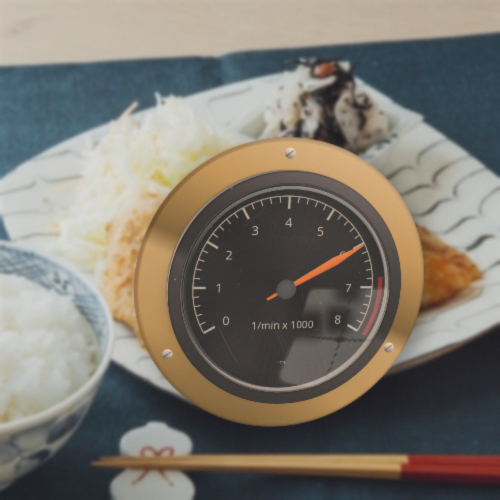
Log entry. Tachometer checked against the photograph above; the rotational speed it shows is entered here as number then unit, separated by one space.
6000 rpm
